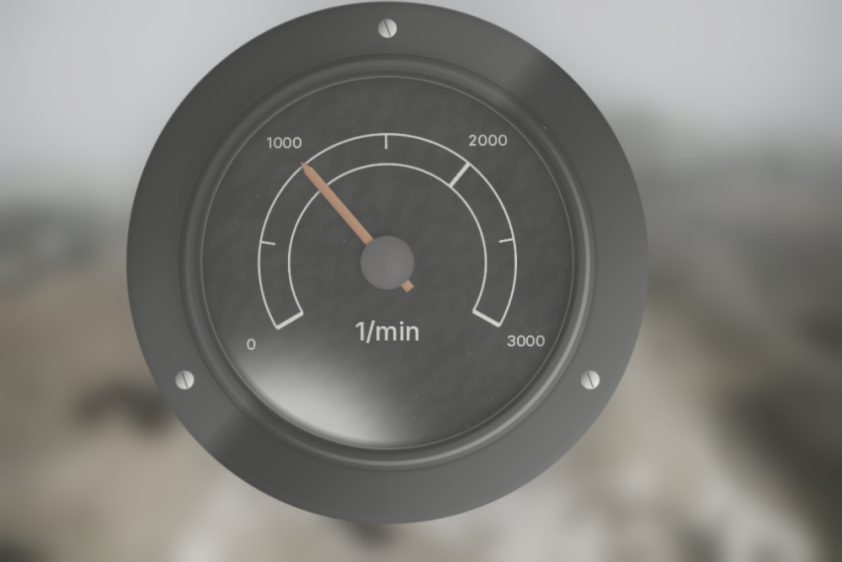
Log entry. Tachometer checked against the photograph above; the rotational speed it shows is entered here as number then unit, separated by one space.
1000 rpm
